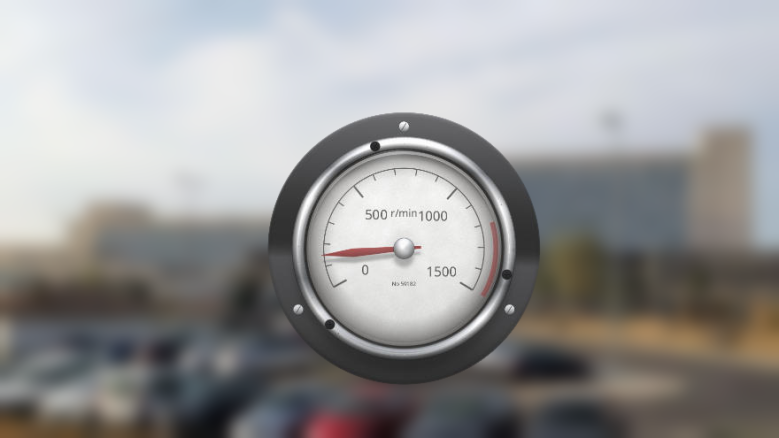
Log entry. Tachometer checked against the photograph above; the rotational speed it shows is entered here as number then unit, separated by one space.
150 rpm
